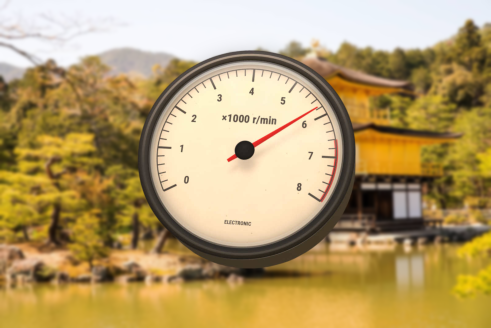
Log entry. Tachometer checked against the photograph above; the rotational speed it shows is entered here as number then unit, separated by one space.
5800 rpm
